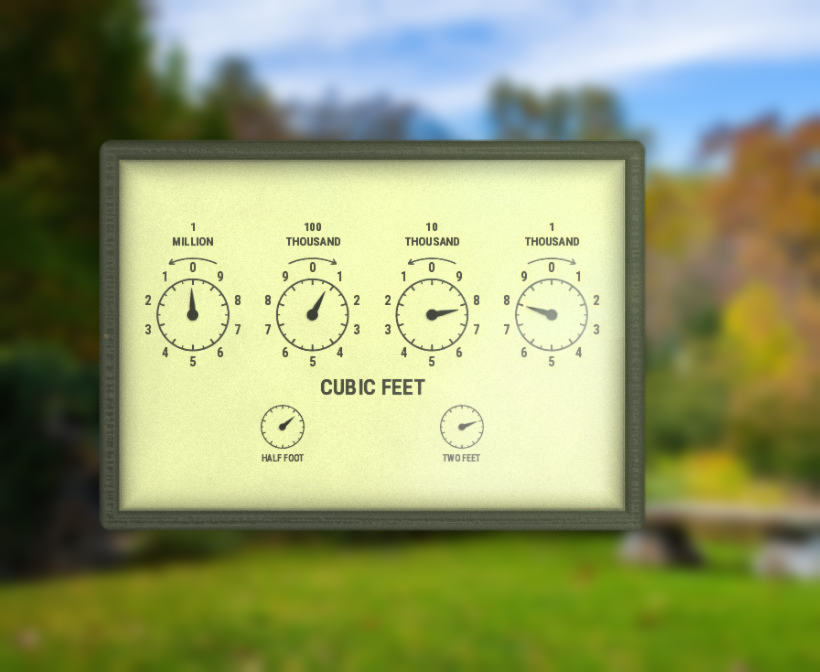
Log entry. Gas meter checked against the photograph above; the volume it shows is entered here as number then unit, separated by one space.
7800 ft³
